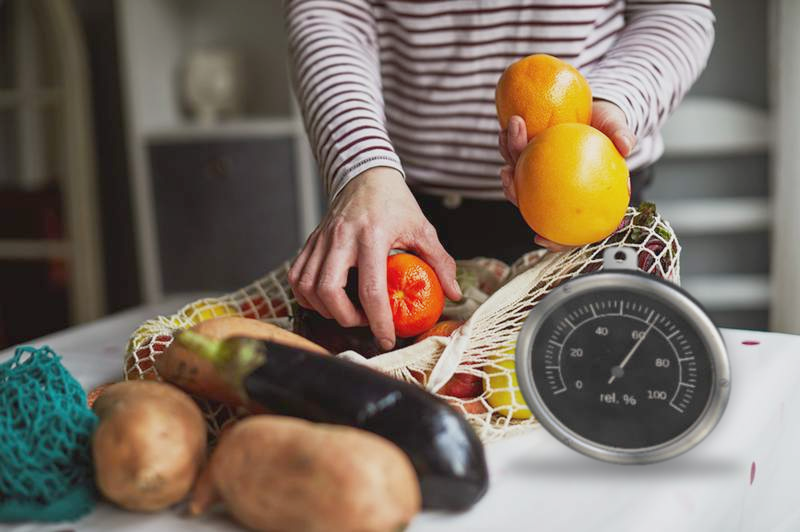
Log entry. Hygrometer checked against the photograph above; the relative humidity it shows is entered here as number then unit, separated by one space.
62 %
